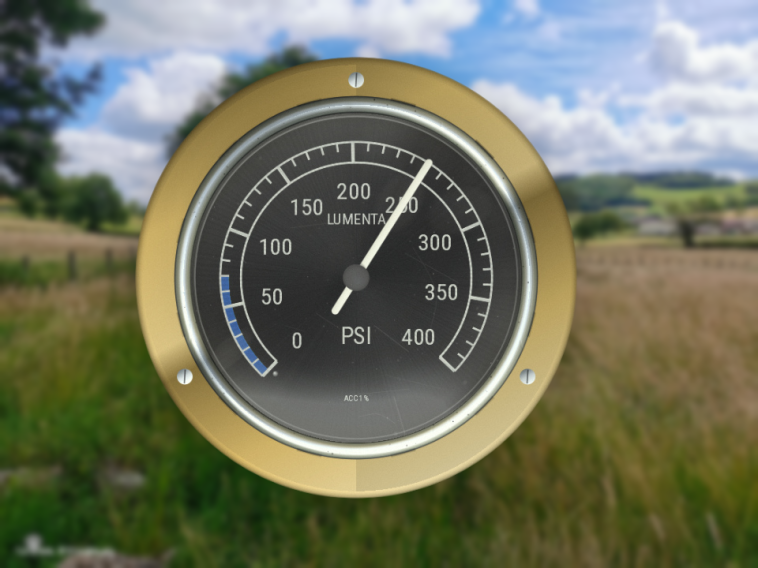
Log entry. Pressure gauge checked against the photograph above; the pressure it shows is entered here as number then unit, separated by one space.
250 psi
